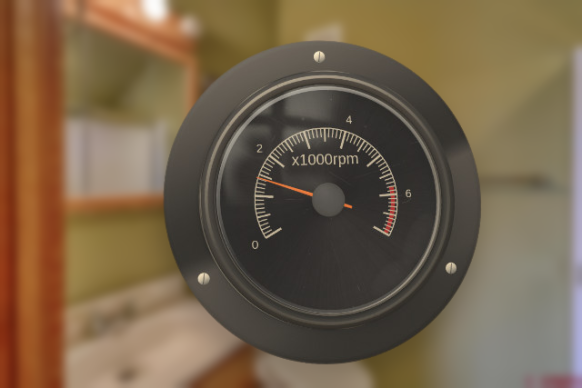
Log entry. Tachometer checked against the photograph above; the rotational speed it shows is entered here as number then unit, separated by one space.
1400 rpm
